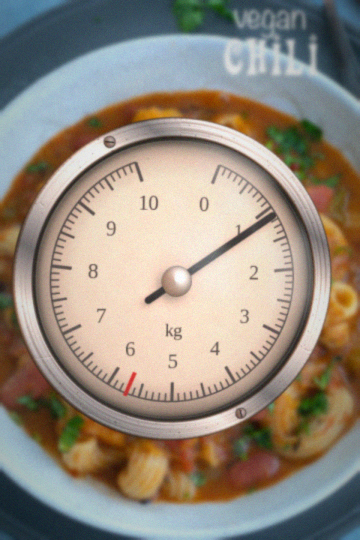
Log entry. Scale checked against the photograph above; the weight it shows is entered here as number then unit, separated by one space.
1.1 kg
